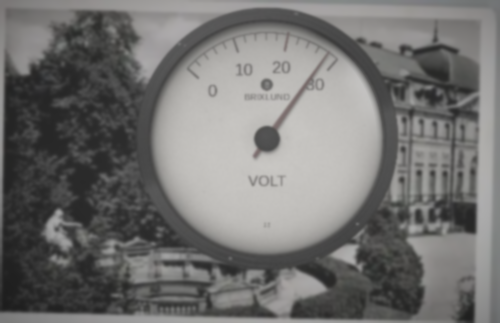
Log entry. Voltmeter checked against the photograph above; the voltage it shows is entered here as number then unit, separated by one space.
28 V
